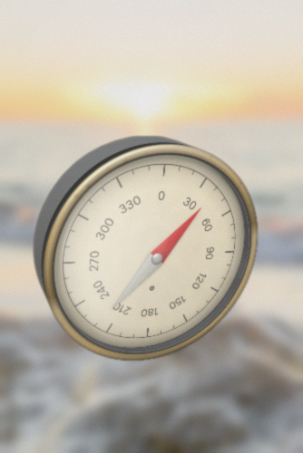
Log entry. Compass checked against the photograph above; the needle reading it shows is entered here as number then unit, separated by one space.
40 °
